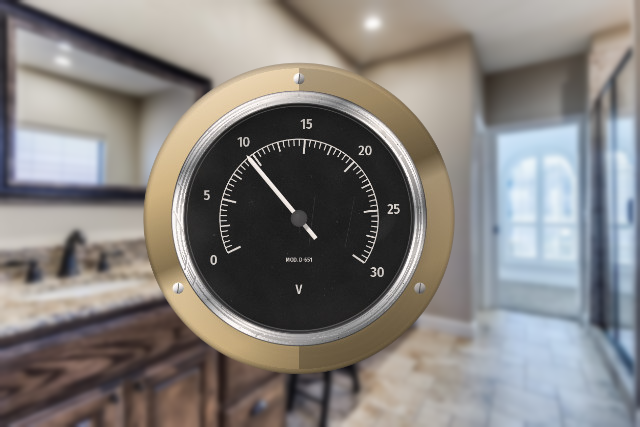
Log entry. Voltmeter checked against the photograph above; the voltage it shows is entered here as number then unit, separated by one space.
9.5 V
